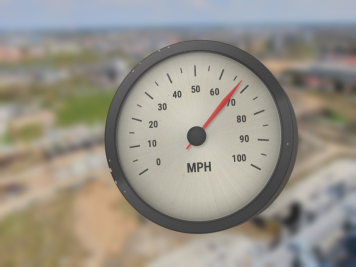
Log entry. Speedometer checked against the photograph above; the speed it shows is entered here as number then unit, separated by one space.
67.5 mph
